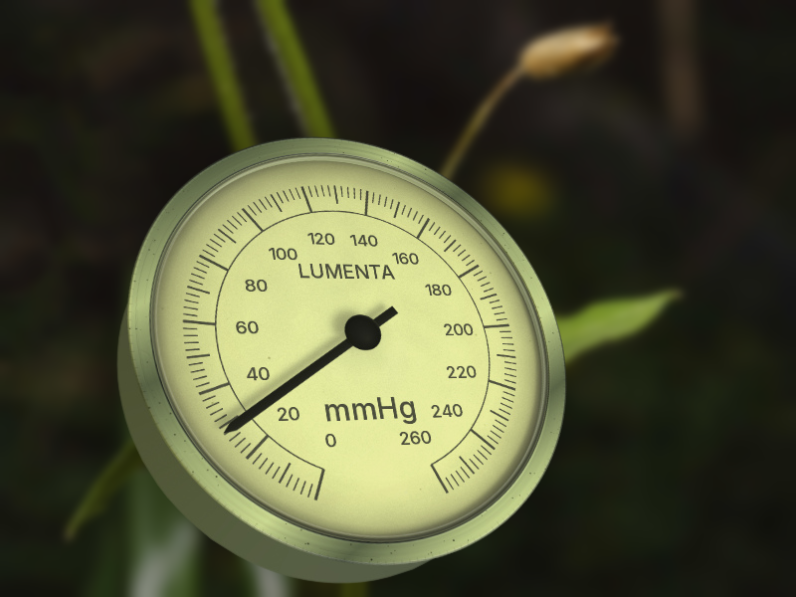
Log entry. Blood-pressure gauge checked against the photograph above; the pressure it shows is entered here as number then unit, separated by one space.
28 mmHg
